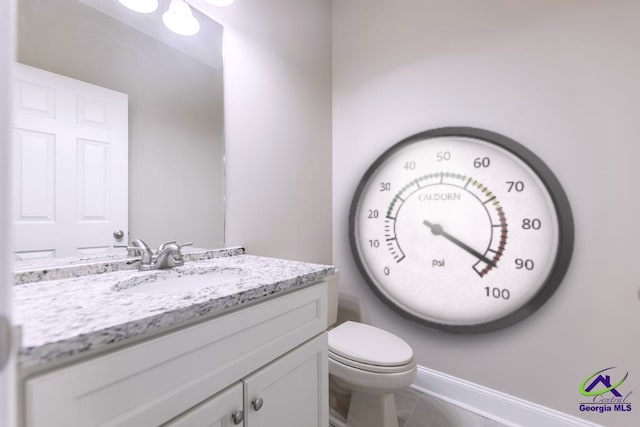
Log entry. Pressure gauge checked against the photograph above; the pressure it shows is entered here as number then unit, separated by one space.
94 psi
